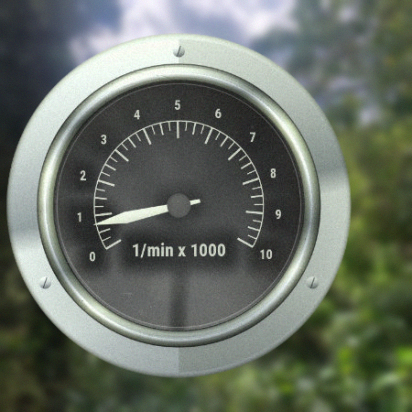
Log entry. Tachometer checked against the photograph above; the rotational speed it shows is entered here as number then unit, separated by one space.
750 rpm
